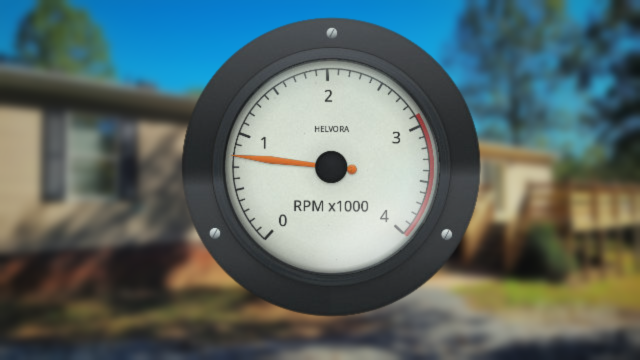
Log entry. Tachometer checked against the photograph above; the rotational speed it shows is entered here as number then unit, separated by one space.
800 rpm
